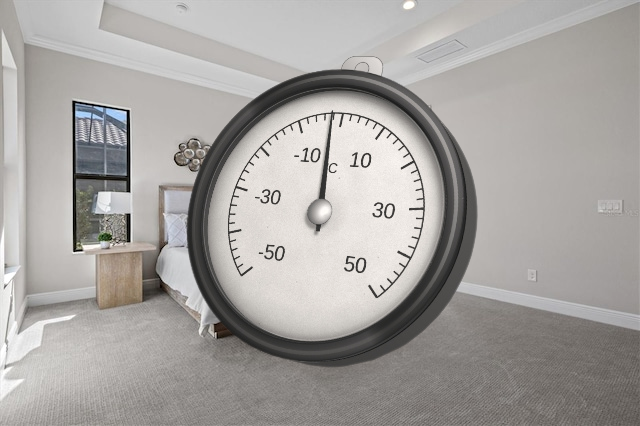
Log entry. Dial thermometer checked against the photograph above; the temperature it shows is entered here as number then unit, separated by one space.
-2 °C
